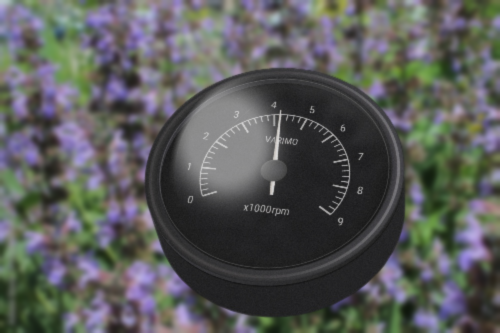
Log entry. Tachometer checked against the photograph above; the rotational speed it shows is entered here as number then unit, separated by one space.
4200 rpm
